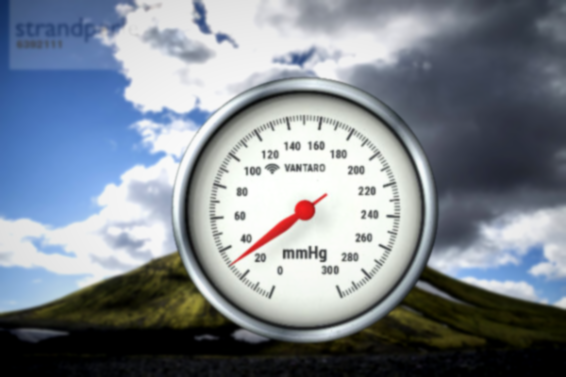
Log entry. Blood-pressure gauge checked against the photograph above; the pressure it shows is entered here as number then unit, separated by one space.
30 mmHg
